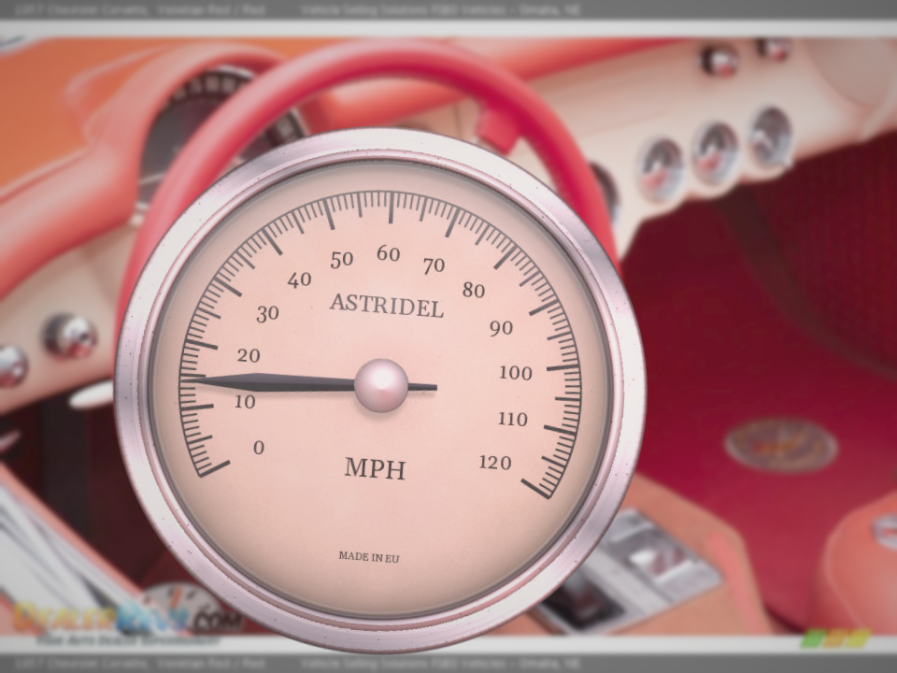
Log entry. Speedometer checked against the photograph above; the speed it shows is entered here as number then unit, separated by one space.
14 mph
